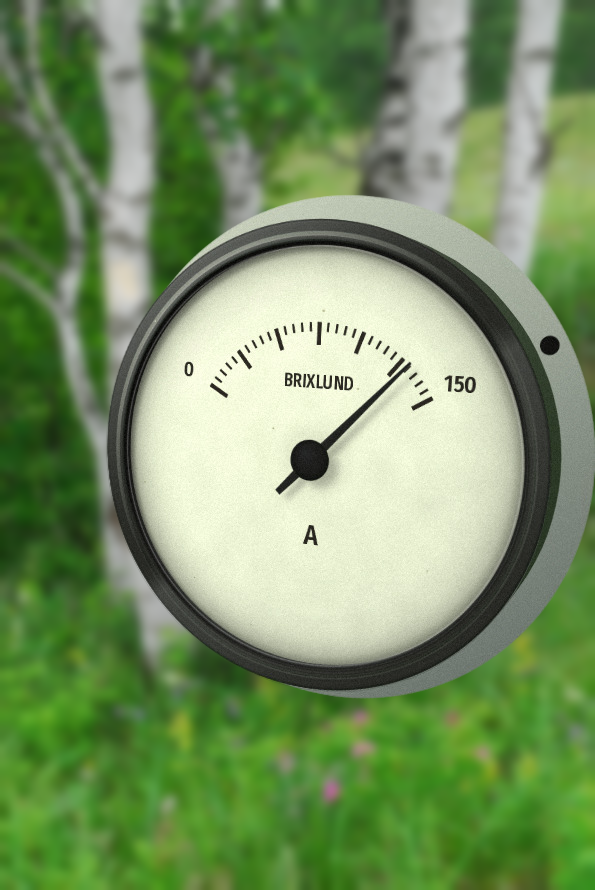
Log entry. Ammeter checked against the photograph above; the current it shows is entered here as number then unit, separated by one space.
130 A
